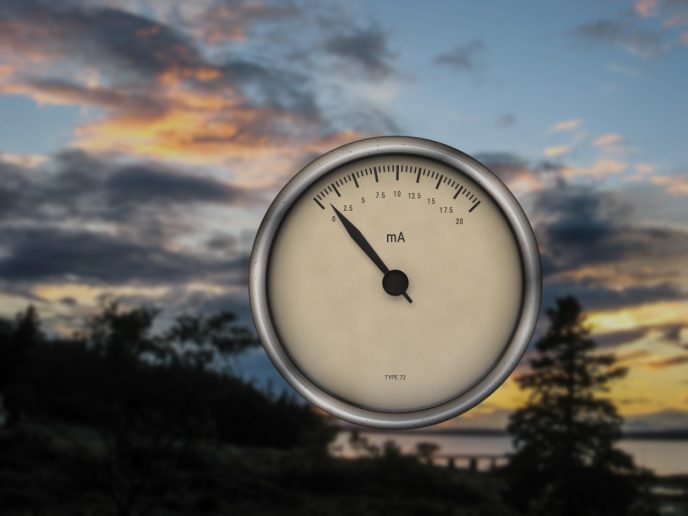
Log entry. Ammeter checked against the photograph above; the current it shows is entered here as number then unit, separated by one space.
1 mA
